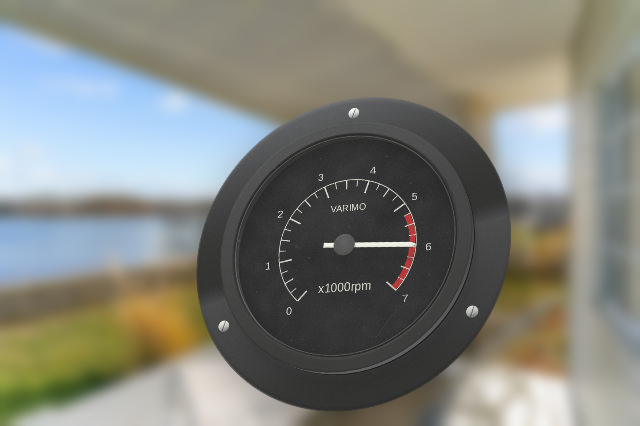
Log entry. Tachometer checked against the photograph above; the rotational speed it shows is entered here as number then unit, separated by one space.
6000 rpm
